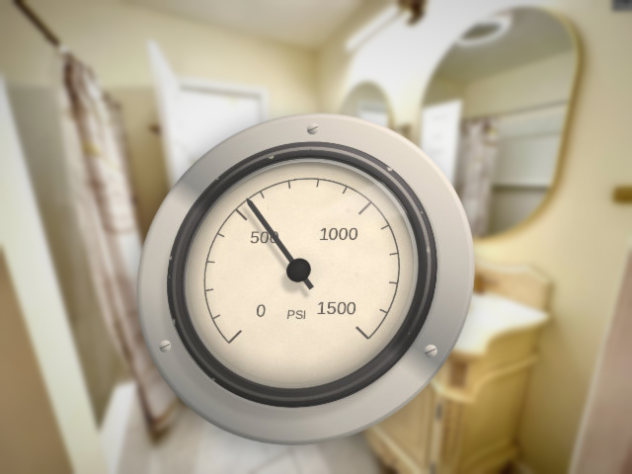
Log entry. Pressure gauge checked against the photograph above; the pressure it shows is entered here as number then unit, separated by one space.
550 psi
